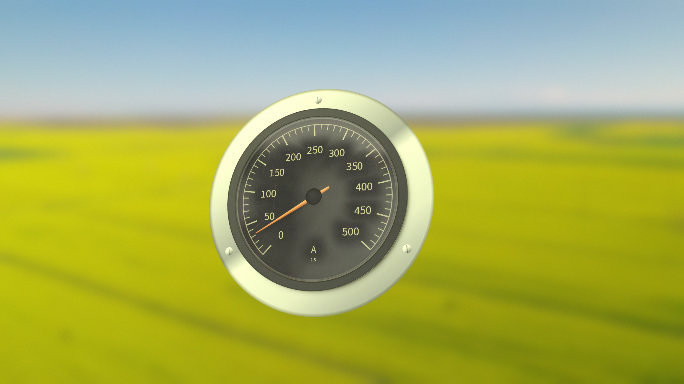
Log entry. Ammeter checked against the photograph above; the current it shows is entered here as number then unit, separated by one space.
30 A
